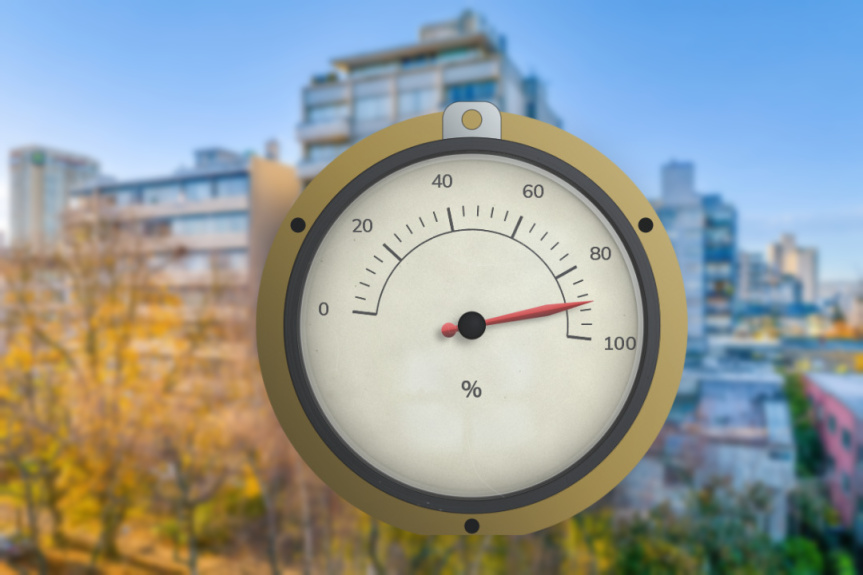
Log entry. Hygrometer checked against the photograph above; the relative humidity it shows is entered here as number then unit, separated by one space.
90 %
